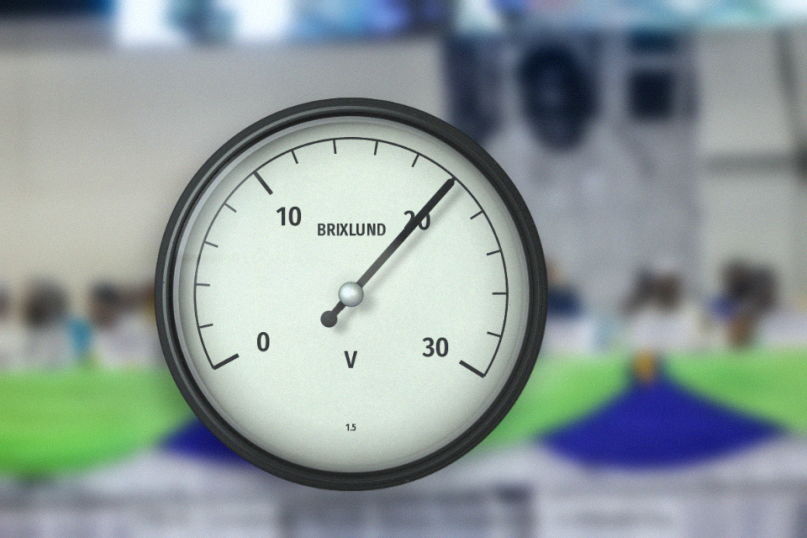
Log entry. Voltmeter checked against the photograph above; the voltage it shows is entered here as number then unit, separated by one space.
20 V
